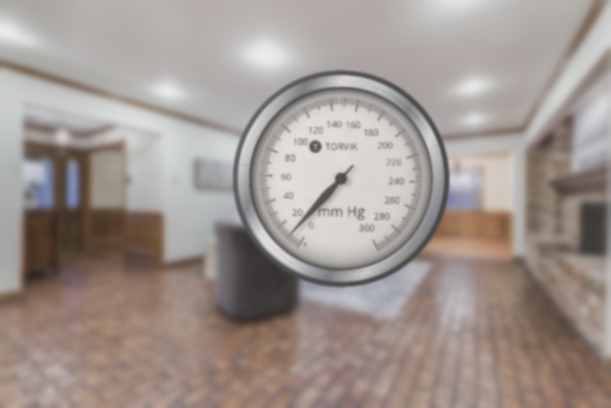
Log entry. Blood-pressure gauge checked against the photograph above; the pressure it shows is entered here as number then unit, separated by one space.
10 mmHg
